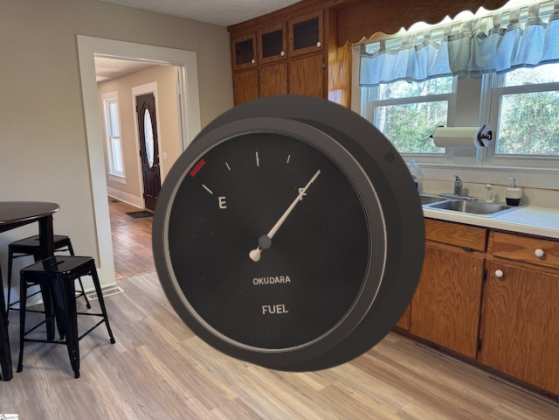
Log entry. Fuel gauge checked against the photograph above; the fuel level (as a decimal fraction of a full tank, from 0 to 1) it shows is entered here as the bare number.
1
